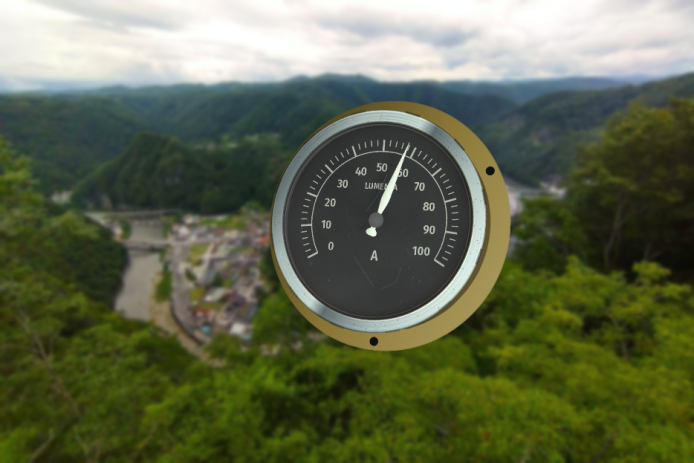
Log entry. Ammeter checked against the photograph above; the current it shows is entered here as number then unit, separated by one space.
58 A
